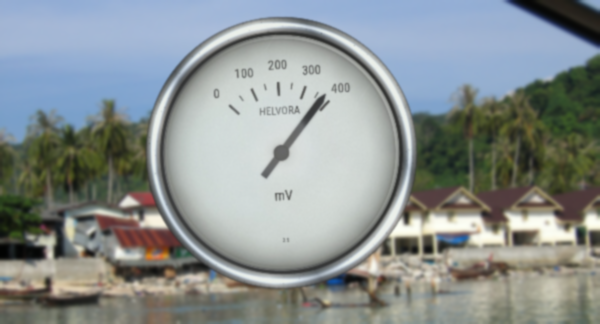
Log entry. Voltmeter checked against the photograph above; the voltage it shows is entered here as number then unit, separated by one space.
375 mV
